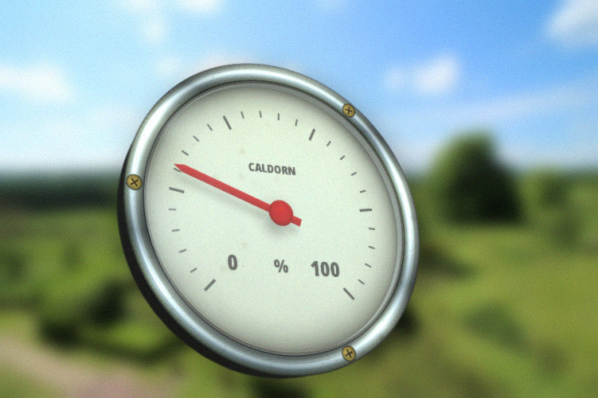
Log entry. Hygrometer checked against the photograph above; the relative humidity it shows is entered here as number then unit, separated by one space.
24 %
